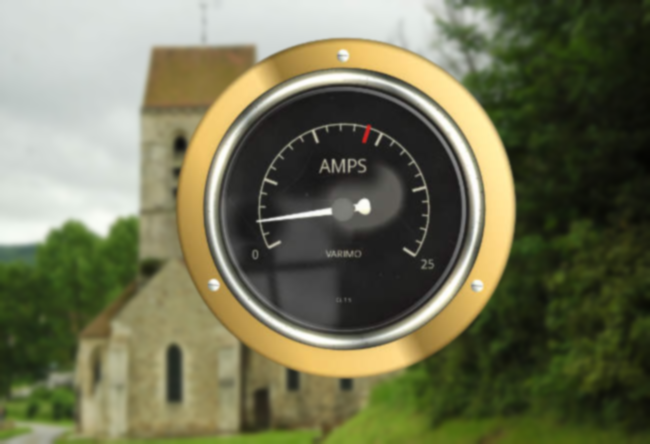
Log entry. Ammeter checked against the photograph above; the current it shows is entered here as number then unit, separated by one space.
2 A
